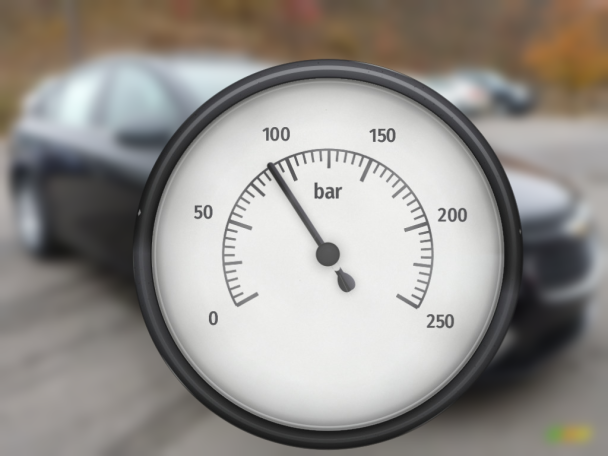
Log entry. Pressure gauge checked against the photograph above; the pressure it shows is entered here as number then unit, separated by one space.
90 bar
